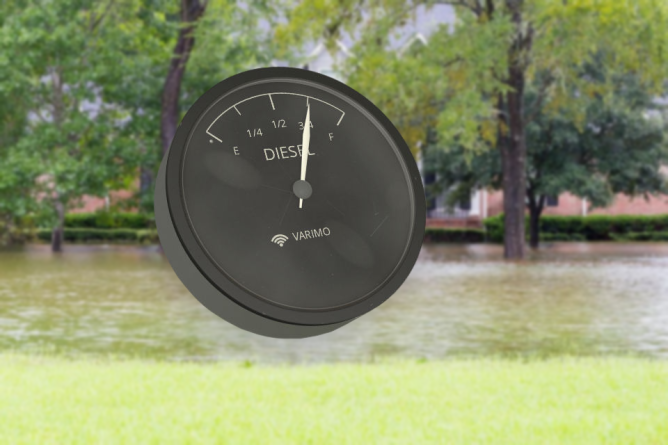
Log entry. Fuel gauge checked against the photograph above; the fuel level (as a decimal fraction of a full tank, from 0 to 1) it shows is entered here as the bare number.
0.75
